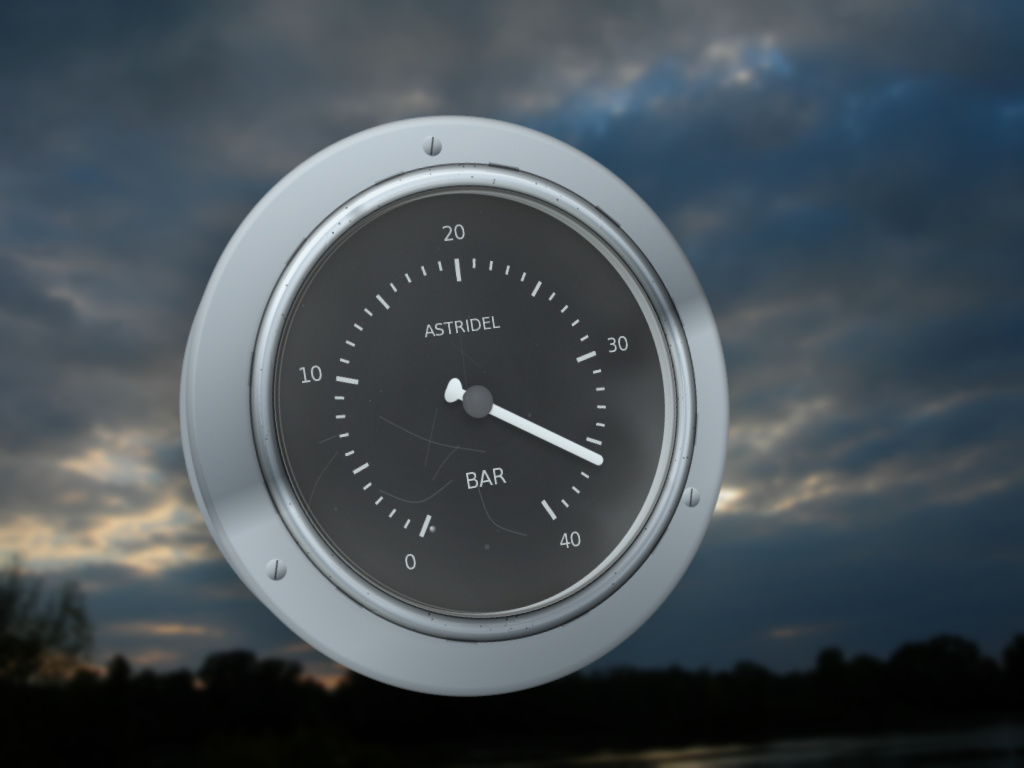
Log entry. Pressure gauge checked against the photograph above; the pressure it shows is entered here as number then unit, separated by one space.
36 bar
